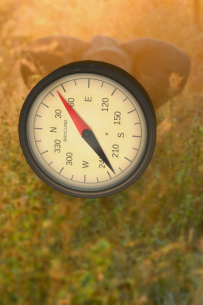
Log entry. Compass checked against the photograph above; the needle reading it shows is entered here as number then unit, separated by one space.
52.5 °
